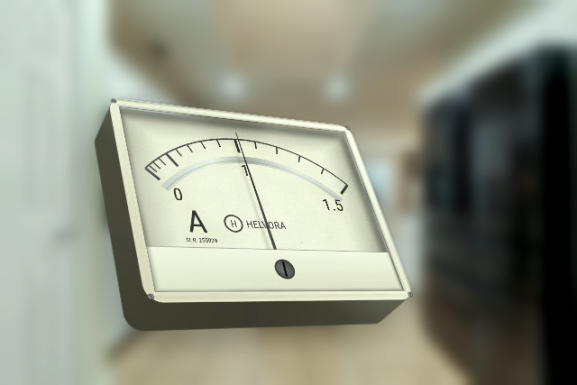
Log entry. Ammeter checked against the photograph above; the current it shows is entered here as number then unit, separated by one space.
1 A
